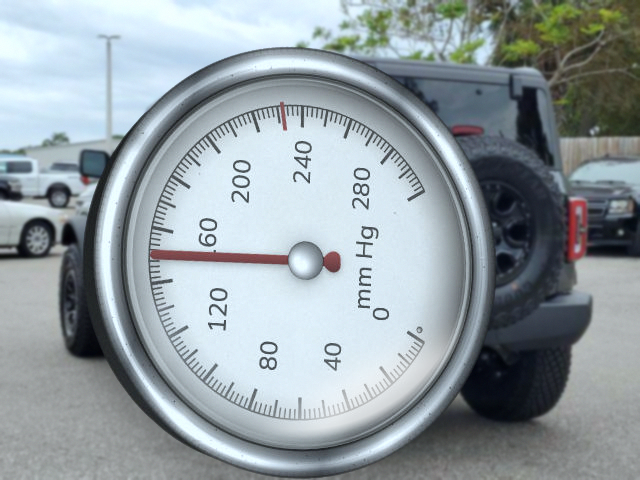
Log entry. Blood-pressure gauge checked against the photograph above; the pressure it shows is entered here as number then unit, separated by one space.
150 mmHg
